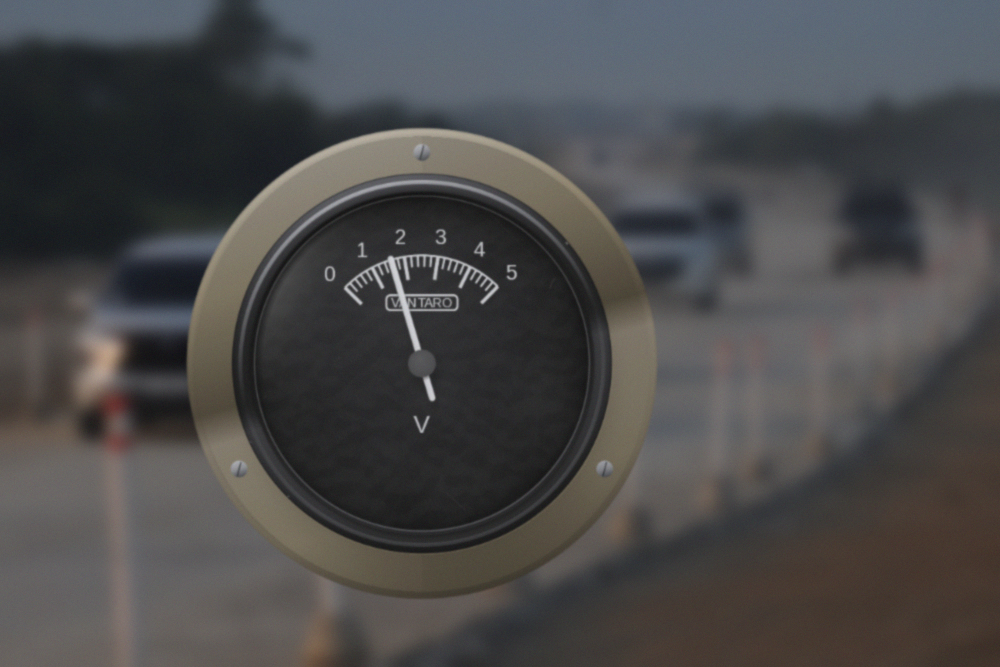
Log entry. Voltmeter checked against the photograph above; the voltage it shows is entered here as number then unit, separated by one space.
1.6 V
